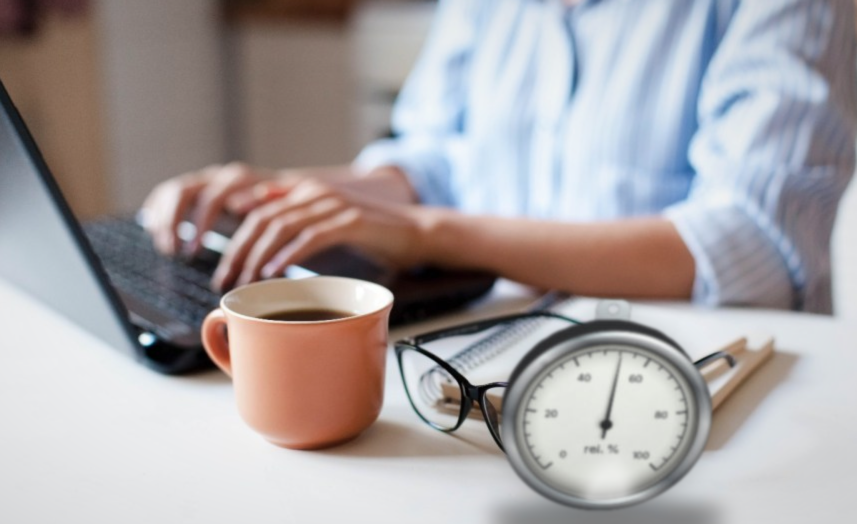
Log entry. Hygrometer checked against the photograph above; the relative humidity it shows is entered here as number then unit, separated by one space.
52 %
